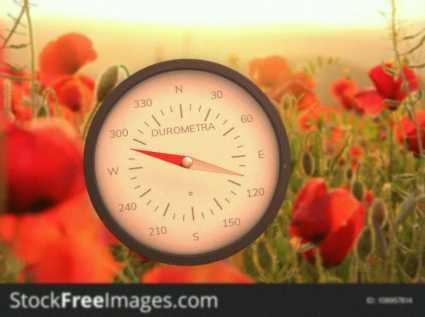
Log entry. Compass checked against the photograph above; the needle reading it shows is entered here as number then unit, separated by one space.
290 °
